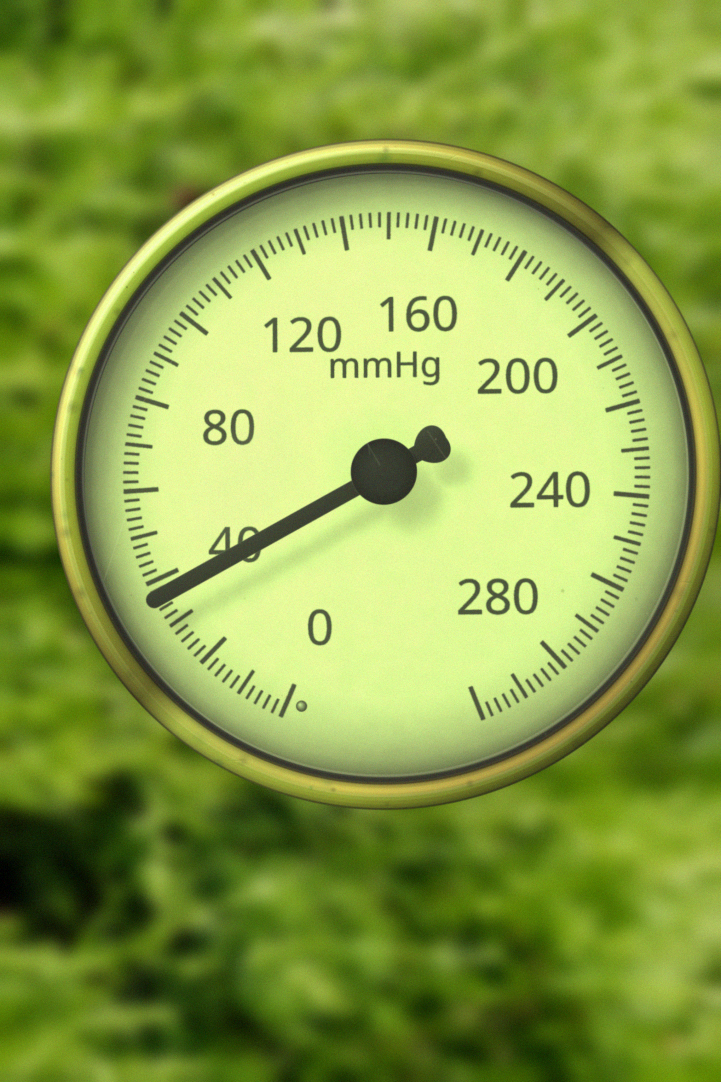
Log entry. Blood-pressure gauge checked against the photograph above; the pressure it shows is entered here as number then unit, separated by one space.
36 mmHg
